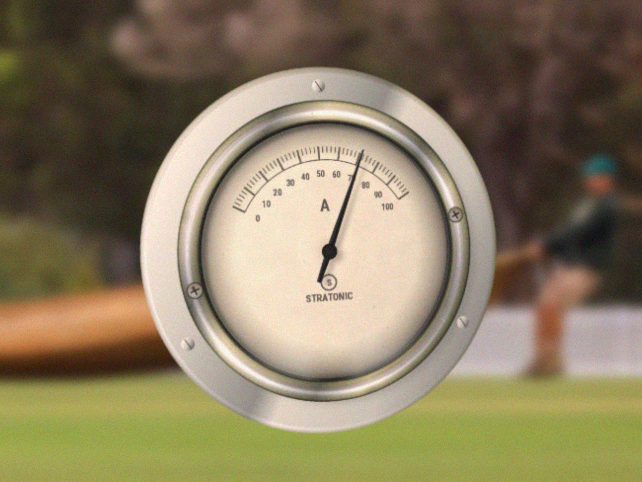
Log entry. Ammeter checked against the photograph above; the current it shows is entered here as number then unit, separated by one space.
70 A
